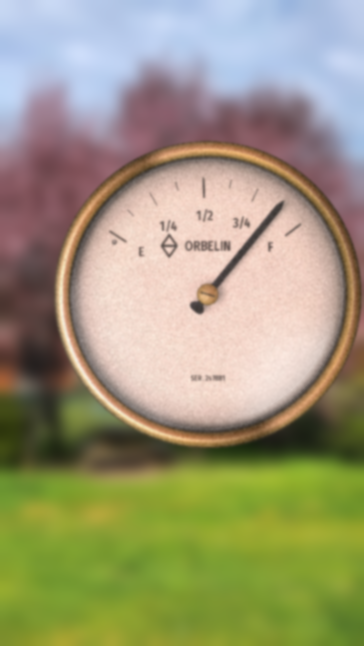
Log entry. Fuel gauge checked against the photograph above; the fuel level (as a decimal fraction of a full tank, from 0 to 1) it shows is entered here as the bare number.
0.875
